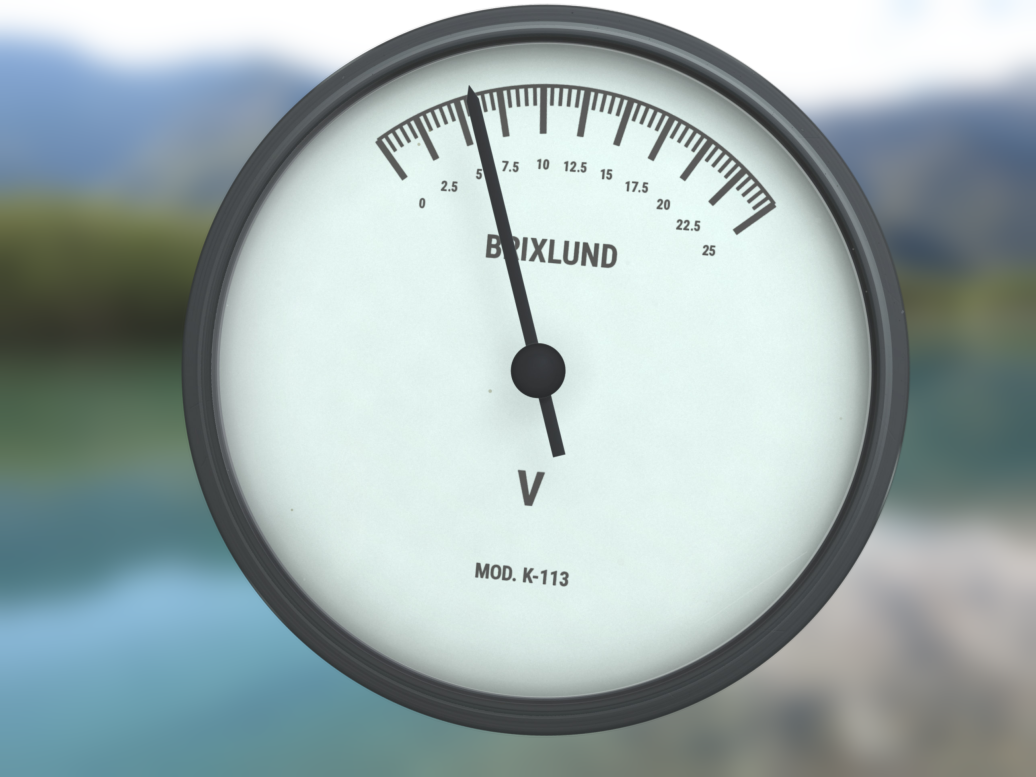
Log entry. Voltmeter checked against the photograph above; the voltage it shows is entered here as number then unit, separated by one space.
6 V
